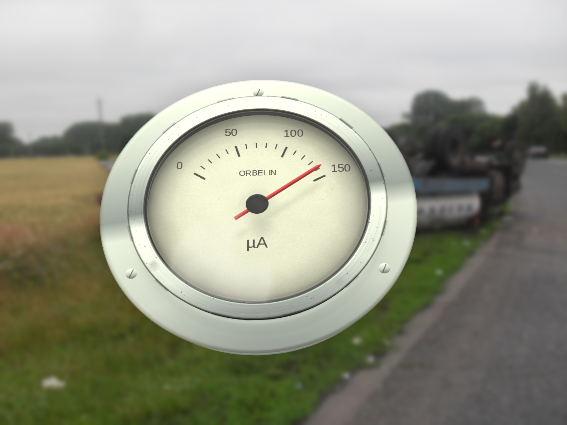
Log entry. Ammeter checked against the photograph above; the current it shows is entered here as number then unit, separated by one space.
140 µA
